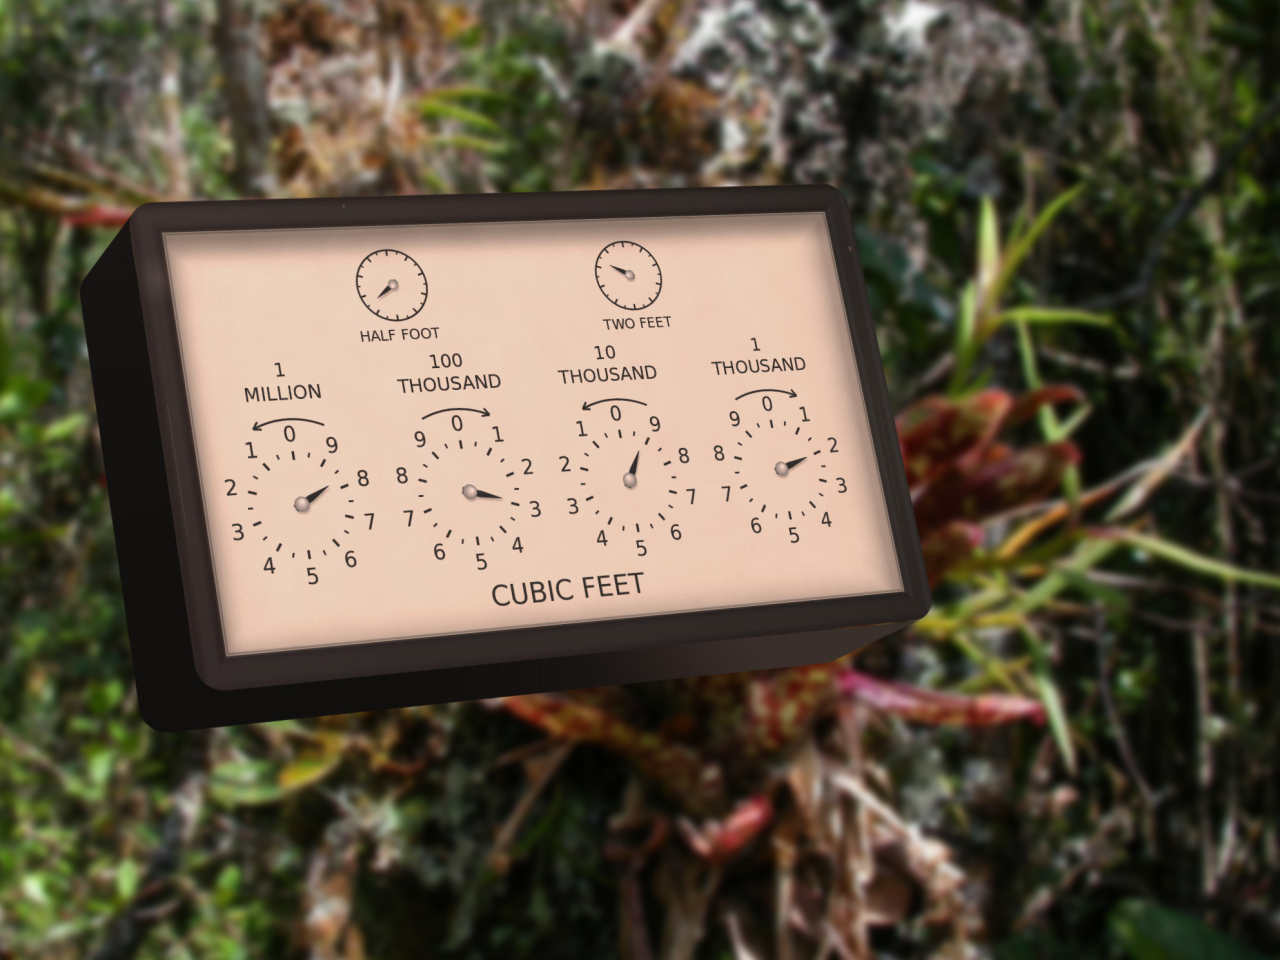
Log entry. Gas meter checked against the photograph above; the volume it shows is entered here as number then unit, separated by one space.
829200 ft³
